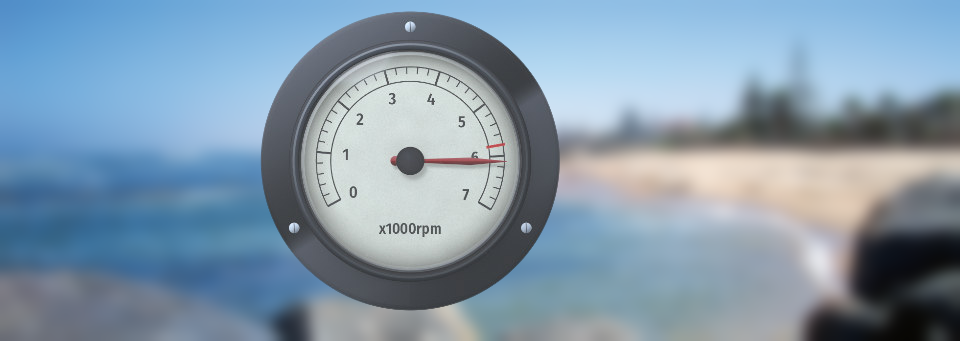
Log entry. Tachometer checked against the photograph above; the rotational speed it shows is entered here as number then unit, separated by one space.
6100 rpm
